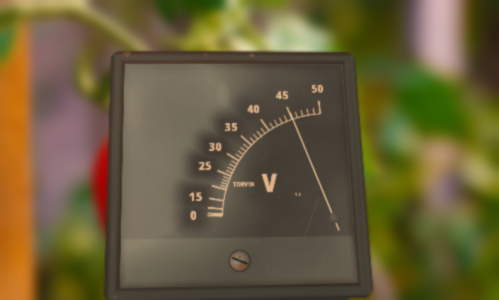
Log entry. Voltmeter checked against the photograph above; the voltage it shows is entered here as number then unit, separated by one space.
45 V
